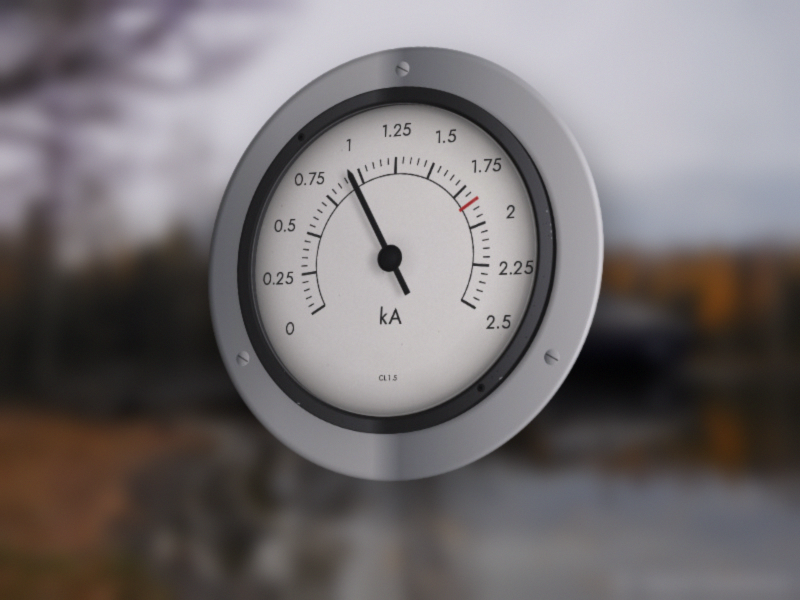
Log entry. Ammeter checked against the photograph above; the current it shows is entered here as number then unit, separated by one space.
0.95 kA
